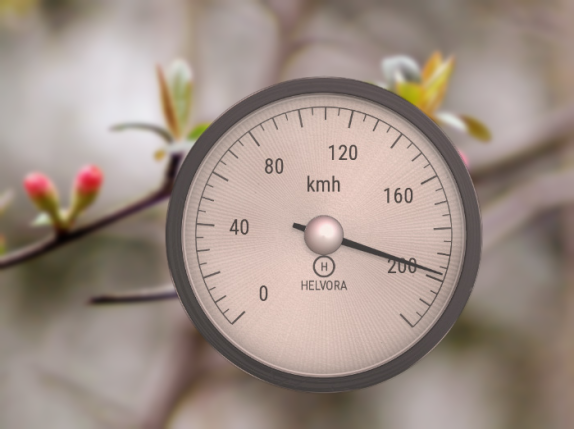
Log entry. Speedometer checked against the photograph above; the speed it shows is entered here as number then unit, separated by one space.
197.5 km/h
